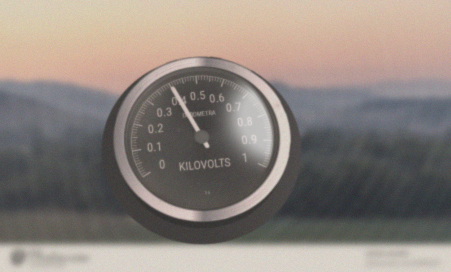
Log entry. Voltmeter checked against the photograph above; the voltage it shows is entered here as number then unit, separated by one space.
0.4 kV
